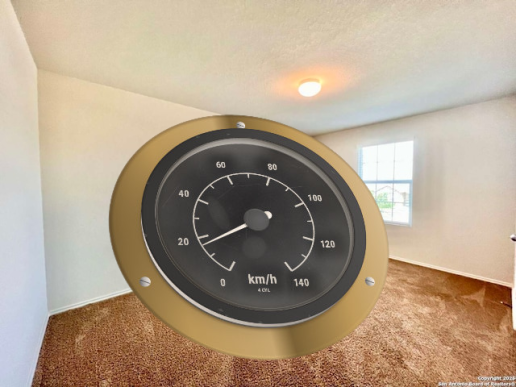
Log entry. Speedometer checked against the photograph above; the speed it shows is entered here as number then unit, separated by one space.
15 km/h
